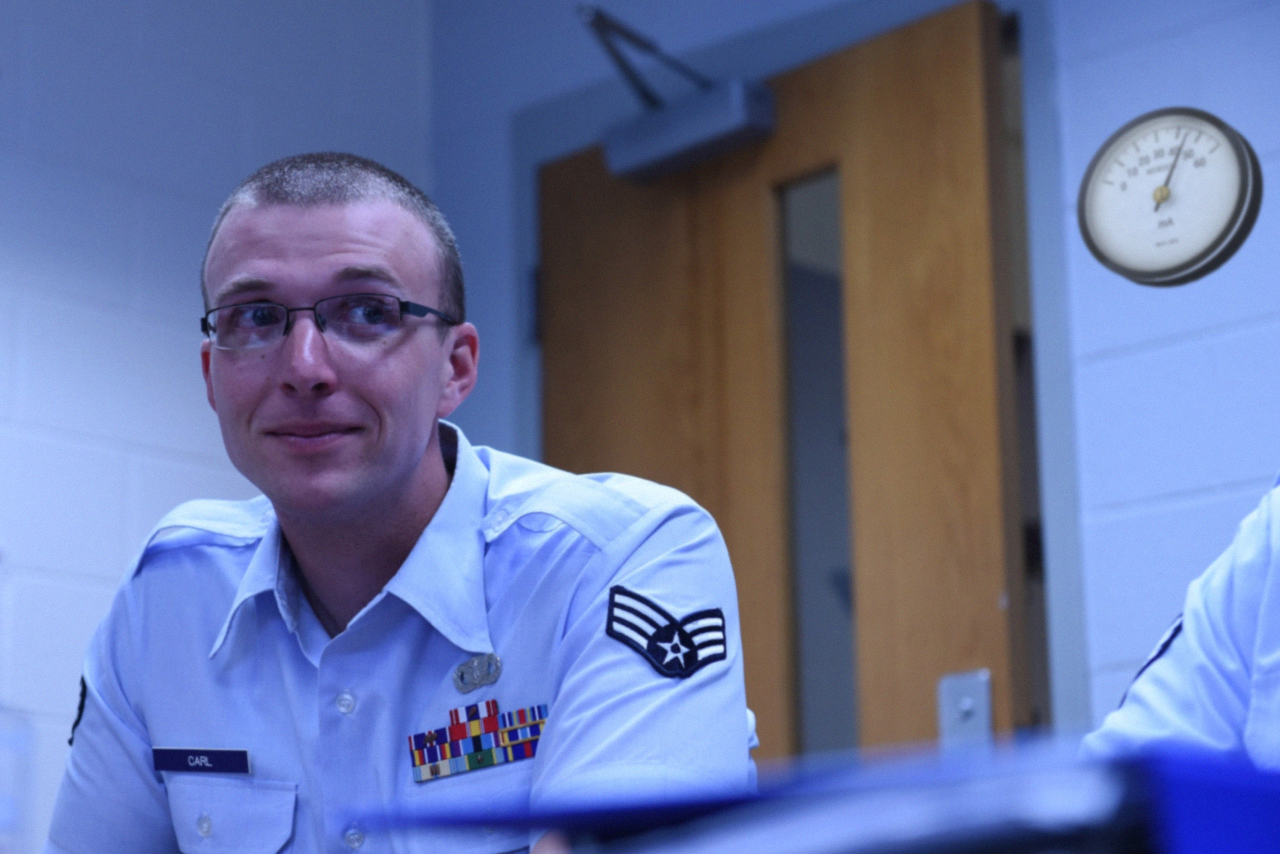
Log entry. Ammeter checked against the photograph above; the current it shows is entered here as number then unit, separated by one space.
45 mA
